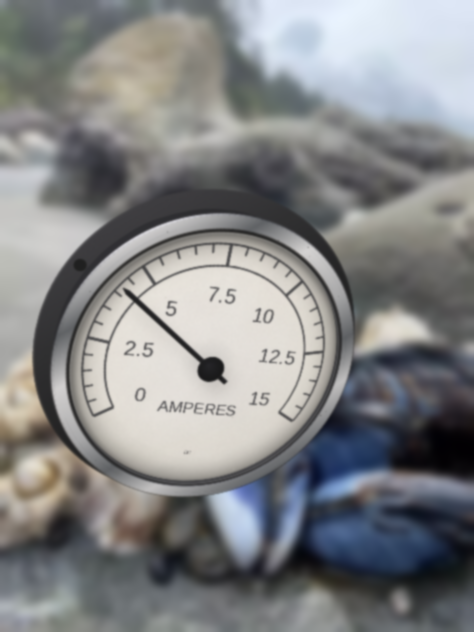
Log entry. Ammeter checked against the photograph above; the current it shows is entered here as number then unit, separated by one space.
4.25 A
